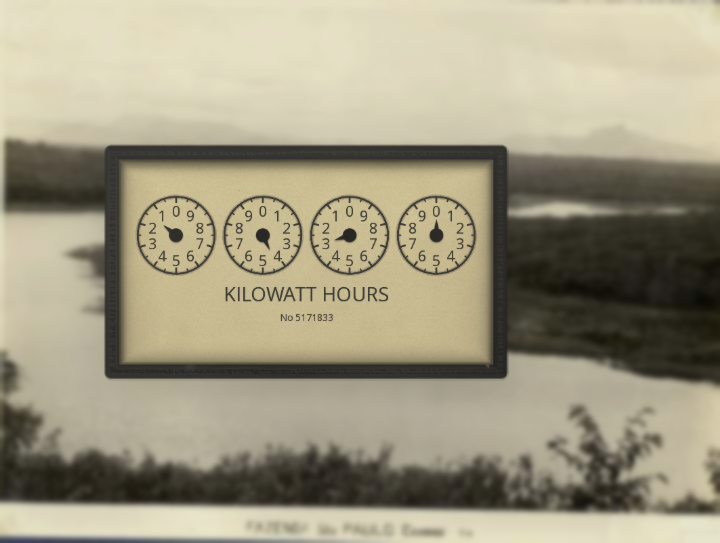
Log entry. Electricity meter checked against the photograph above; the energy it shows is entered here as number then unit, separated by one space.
1430 kWh
